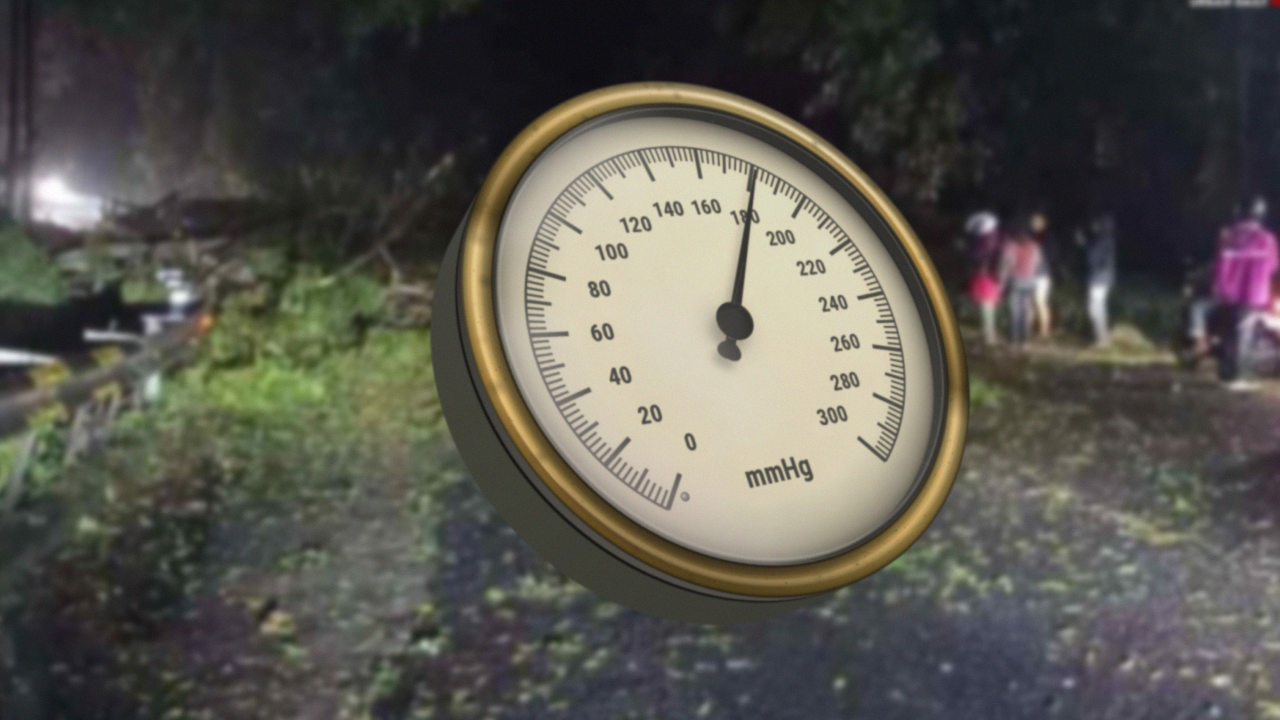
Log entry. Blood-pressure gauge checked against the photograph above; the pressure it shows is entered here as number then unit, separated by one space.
180 mmHg
